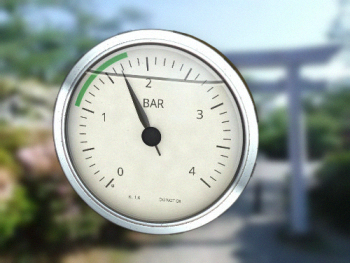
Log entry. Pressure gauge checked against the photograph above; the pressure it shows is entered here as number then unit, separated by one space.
1.7 bar
